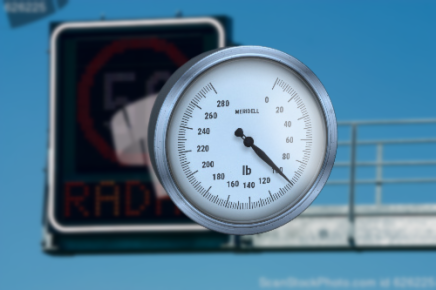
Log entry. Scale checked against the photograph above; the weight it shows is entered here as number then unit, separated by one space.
100 lb
